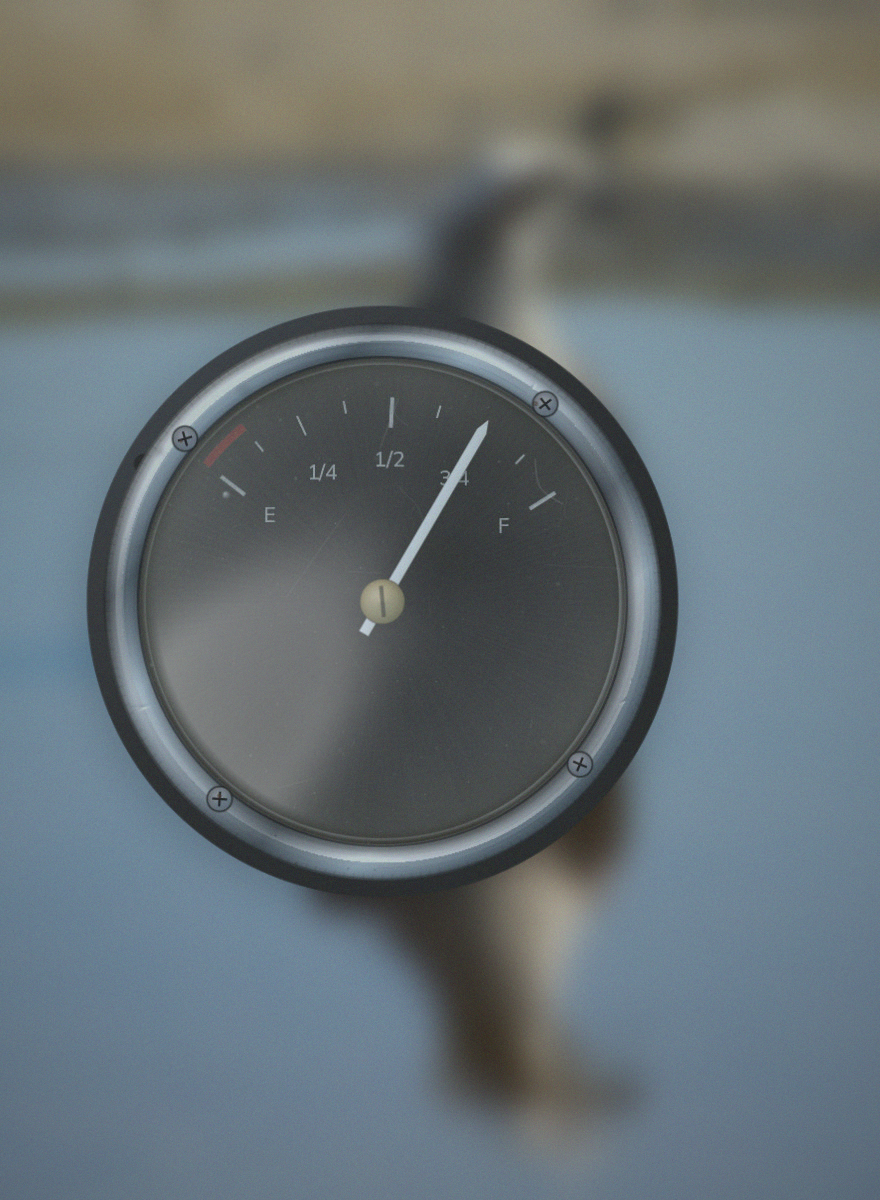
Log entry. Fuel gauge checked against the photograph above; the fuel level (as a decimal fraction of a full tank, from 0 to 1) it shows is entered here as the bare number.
0.75
